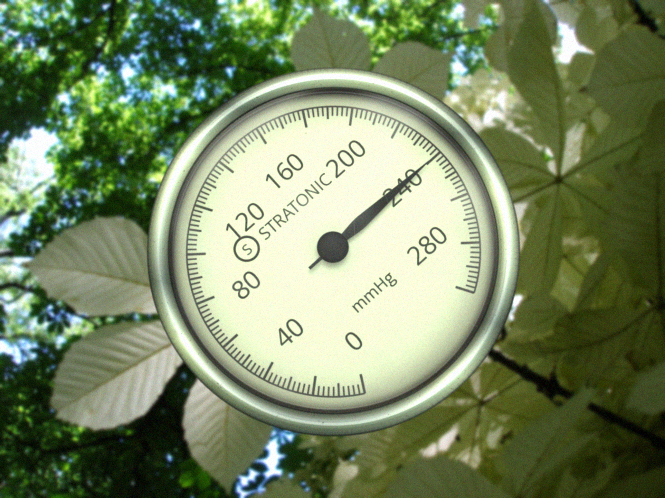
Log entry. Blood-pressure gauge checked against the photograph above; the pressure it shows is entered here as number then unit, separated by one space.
240 mmHg
